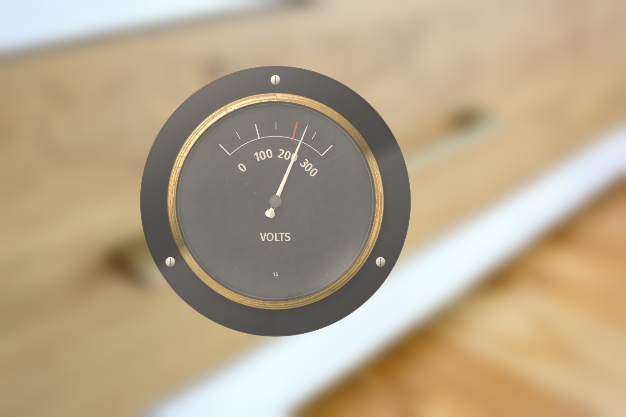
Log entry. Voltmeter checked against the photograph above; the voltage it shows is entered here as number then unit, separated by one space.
225 V
